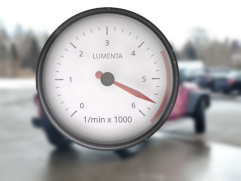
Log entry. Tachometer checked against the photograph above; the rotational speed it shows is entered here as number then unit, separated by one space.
5600 rpm
